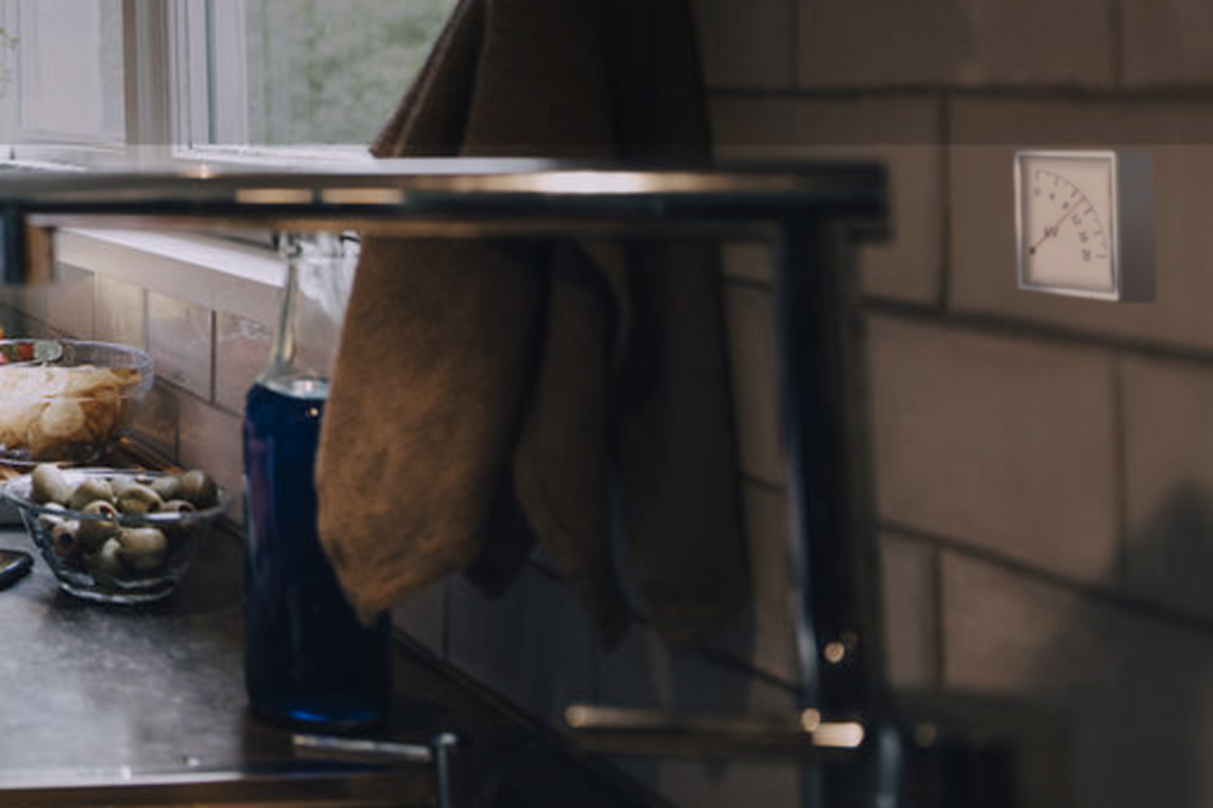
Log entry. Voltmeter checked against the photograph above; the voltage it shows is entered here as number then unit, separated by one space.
10 kV
